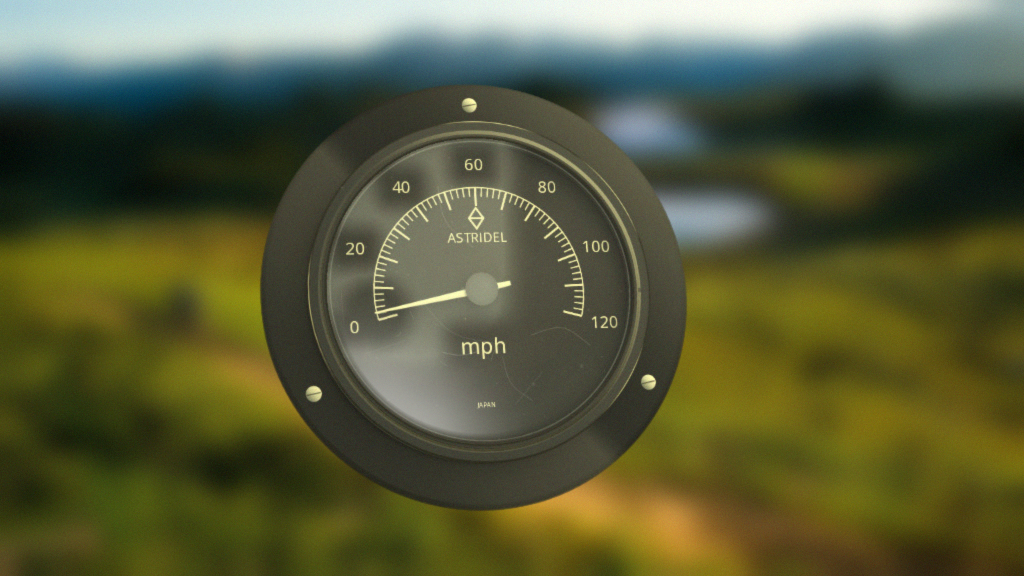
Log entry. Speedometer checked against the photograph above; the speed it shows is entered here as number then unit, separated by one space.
2 mph
